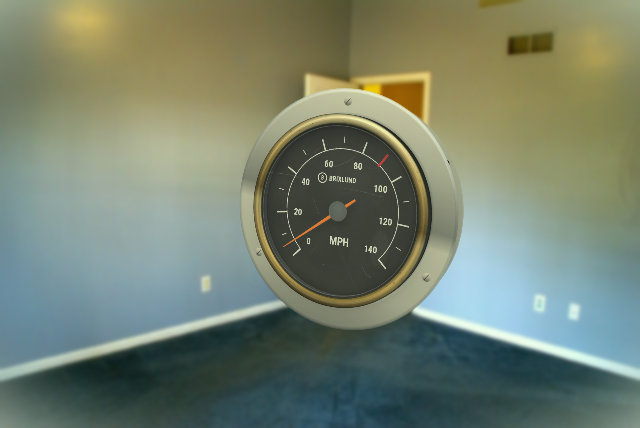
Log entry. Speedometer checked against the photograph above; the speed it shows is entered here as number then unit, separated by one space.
5 mph
